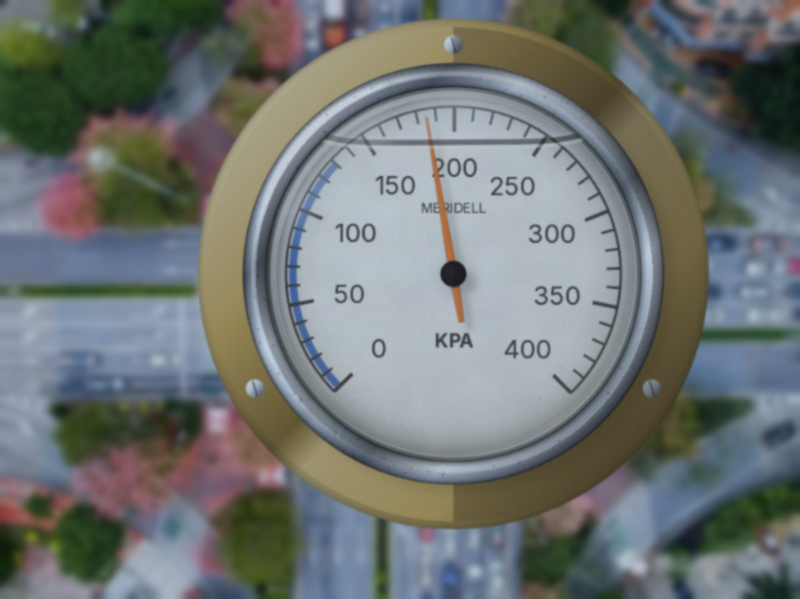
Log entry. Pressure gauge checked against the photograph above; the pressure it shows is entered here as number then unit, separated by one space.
185 kPa
